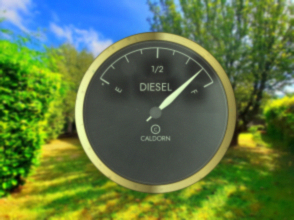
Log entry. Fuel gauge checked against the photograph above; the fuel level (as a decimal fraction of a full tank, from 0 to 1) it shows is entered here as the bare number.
0.875
